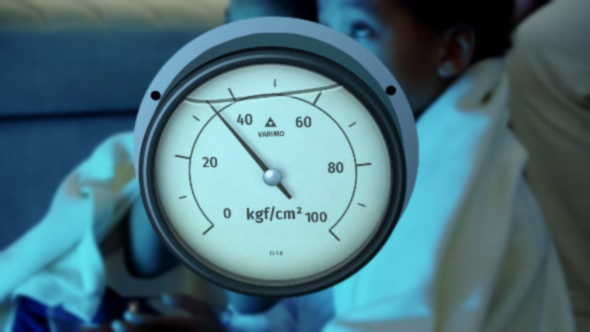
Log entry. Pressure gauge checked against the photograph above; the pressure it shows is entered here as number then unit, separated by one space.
35 kg/cm²
